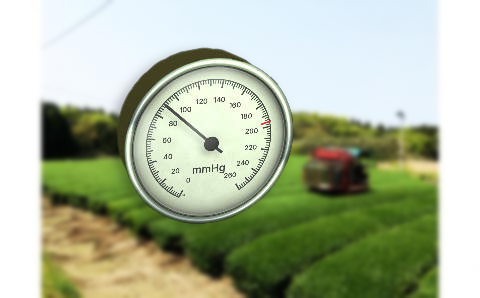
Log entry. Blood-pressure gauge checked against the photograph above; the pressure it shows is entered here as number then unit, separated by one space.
90 mmHg
